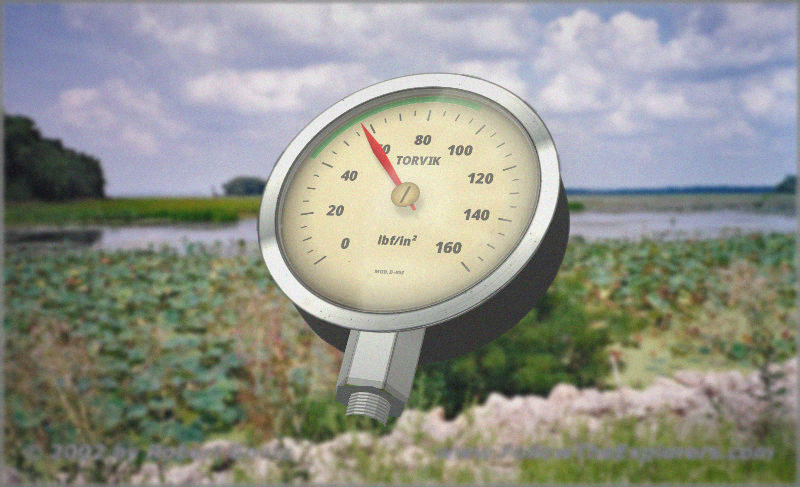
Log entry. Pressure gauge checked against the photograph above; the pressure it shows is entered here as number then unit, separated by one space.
57.5 psi
